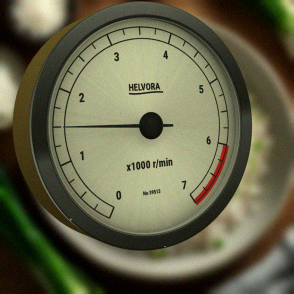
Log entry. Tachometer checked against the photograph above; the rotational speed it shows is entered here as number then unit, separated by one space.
1500 rpm
